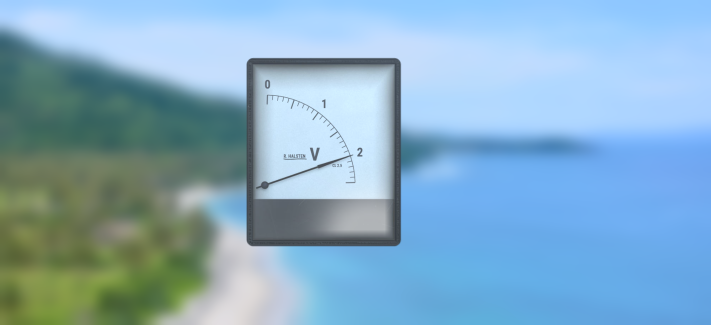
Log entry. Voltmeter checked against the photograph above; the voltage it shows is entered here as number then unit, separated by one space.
2 V
